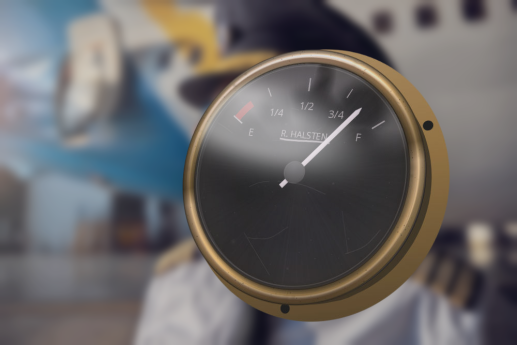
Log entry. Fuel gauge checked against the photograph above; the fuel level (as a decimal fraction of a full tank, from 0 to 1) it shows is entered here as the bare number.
0.875
